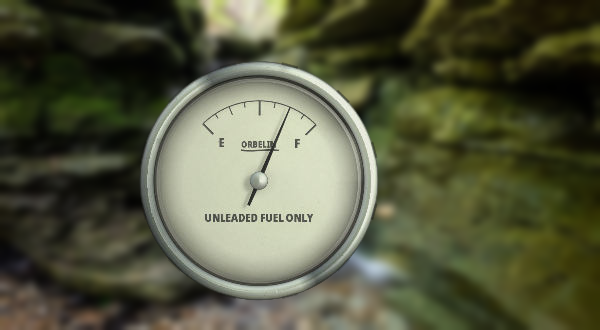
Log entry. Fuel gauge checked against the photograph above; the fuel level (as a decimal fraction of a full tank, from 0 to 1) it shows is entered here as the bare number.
0.75
